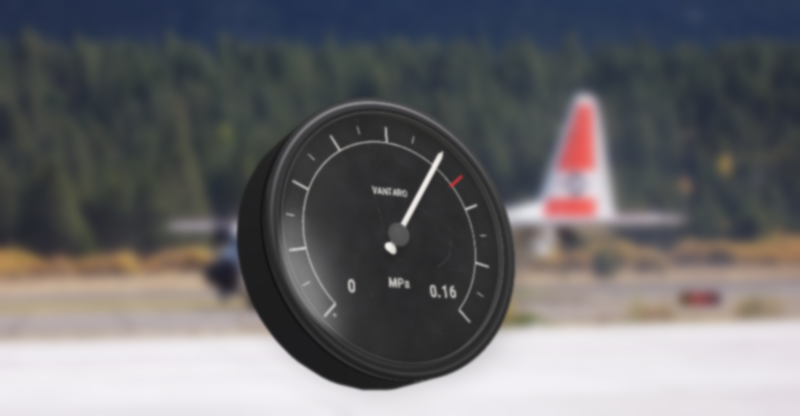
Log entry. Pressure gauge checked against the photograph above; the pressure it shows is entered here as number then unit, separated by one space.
0.1 MPa
